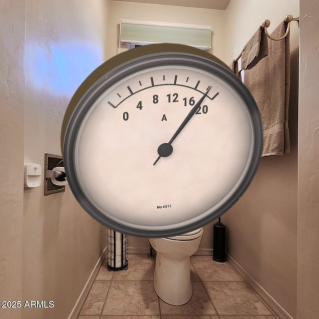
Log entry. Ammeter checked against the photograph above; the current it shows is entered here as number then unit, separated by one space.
18 A
